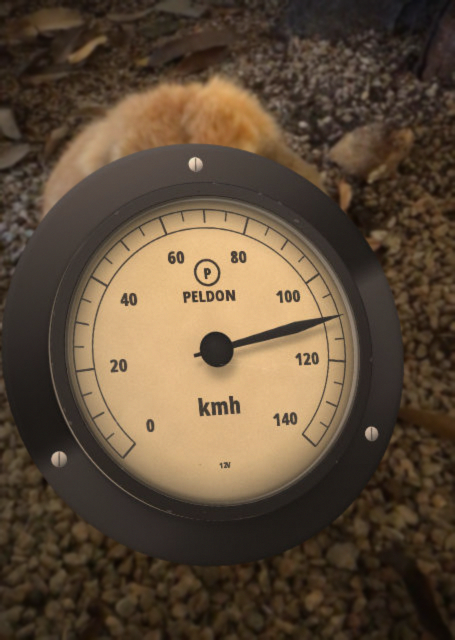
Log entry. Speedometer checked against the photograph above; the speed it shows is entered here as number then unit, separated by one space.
110 km/h
